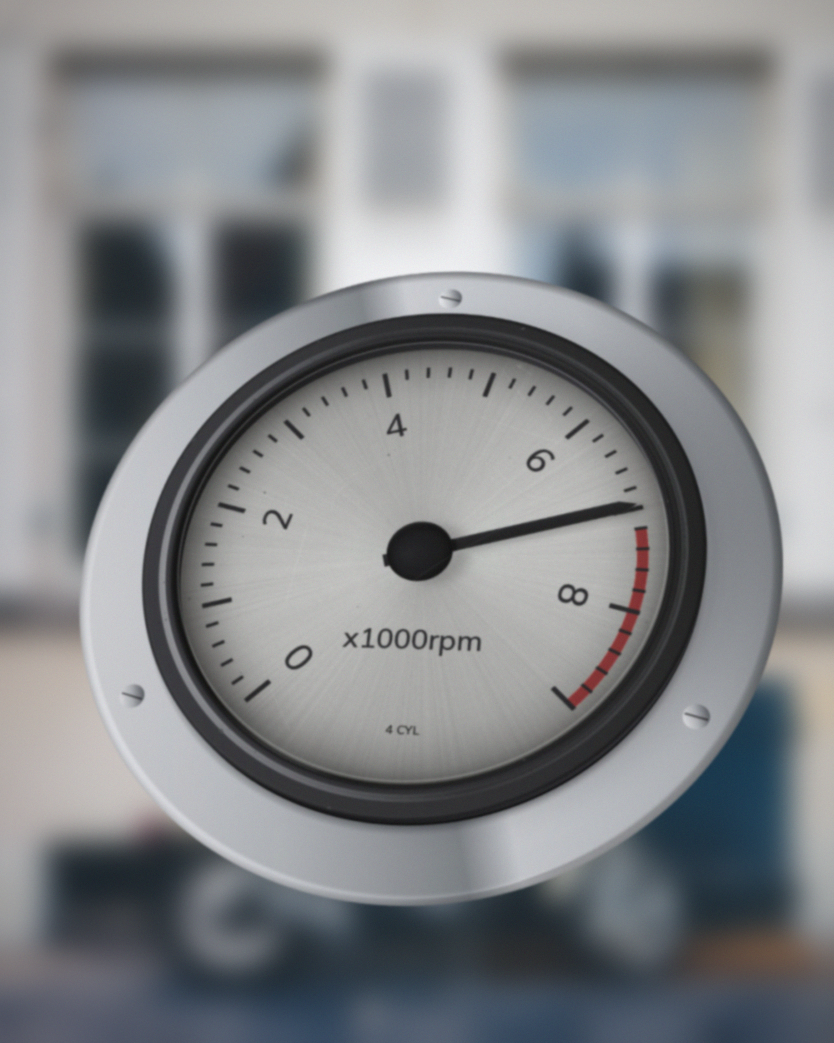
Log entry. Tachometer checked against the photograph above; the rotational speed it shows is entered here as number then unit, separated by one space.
7000 rpm
